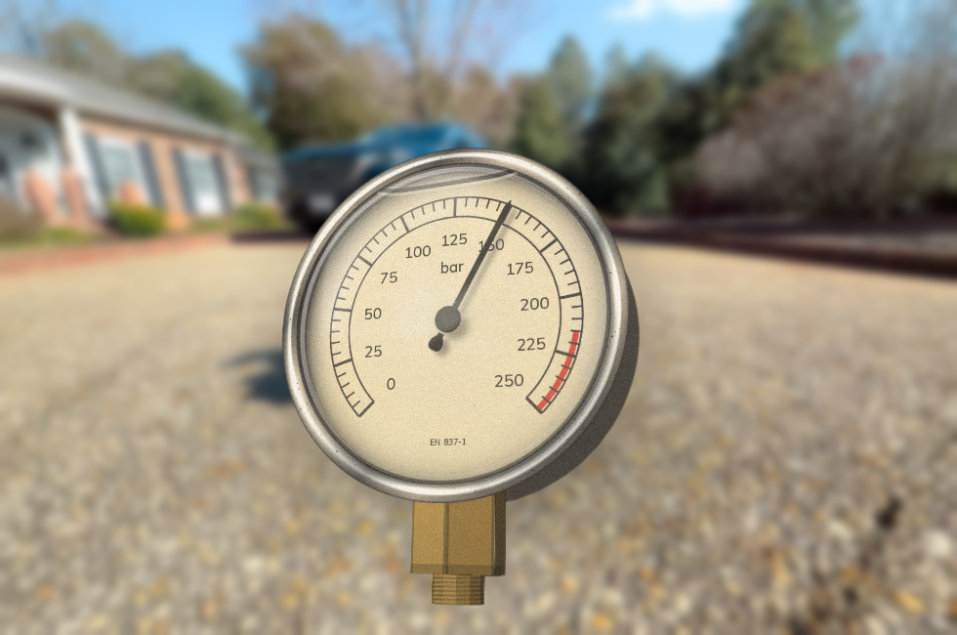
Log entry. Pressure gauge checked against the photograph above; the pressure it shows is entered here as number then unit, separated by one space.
150 bar
